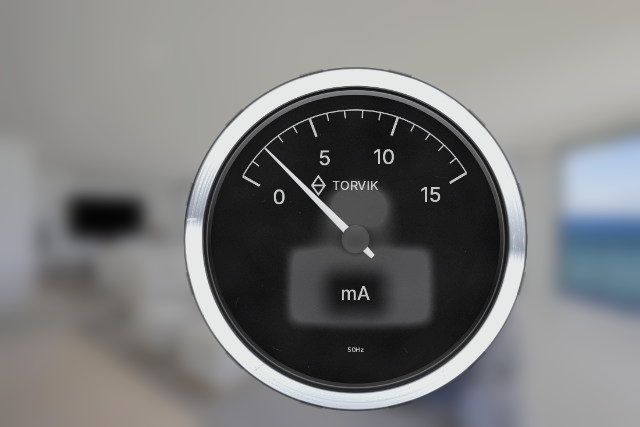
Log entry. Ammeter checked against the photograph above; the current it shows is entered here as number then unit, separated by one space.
2 mA
